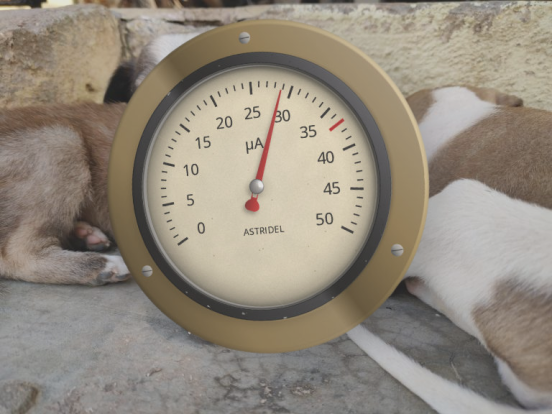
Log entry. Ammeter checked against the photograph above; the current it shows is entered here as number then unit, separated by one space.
29 µA
